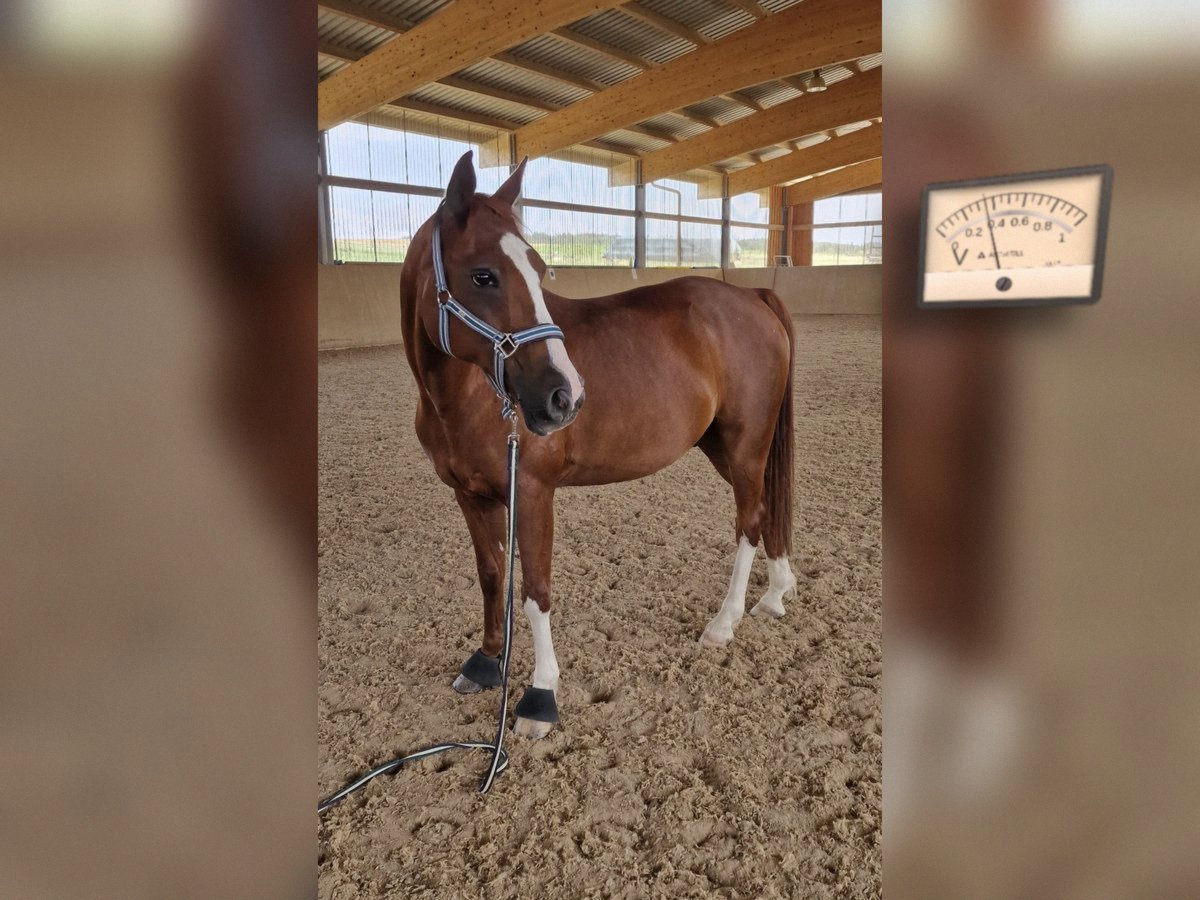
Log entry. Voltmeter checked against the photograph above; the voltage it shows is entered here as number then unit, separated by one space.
0.35 V
